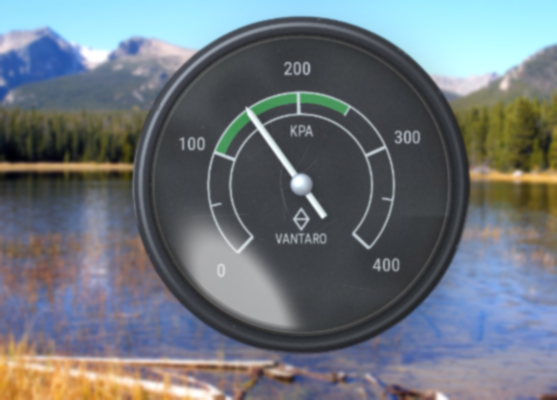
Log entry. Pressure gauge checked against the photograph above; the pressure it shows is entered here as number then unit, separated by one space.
150 kPa
